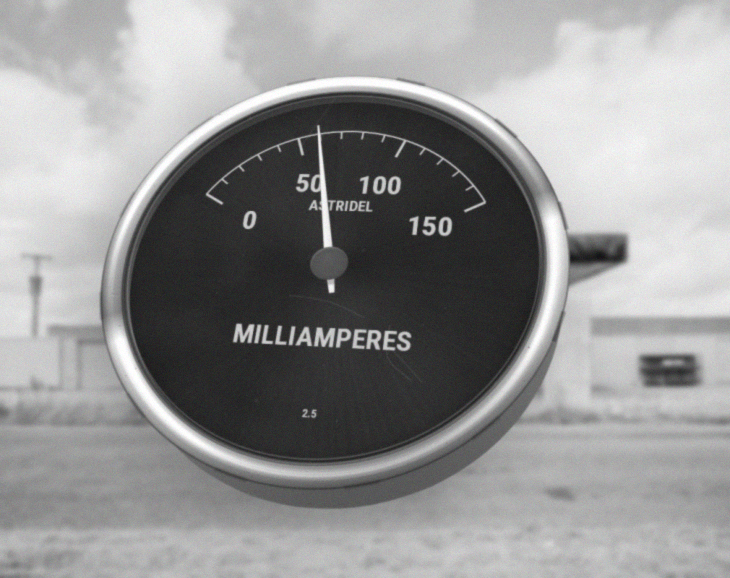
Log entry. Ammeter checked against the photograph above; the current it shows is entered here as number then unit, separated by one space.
60 mA
